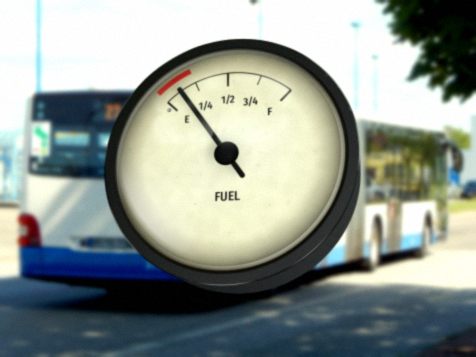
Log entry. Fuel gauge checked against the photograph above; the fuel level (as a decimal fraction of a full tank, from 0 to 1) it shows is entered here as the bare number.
0.125
